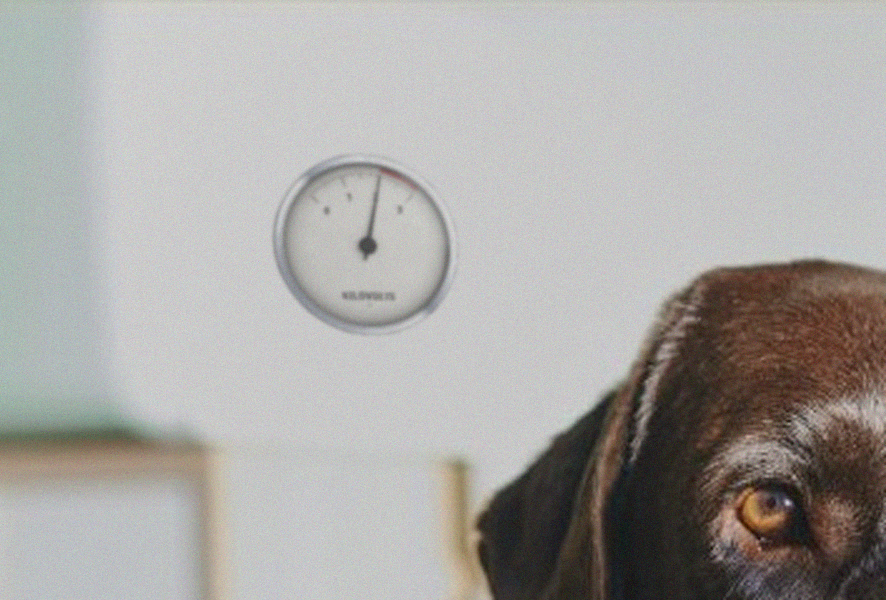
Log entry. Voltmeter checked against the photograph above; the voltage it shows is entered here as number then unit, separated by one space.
2 kV
